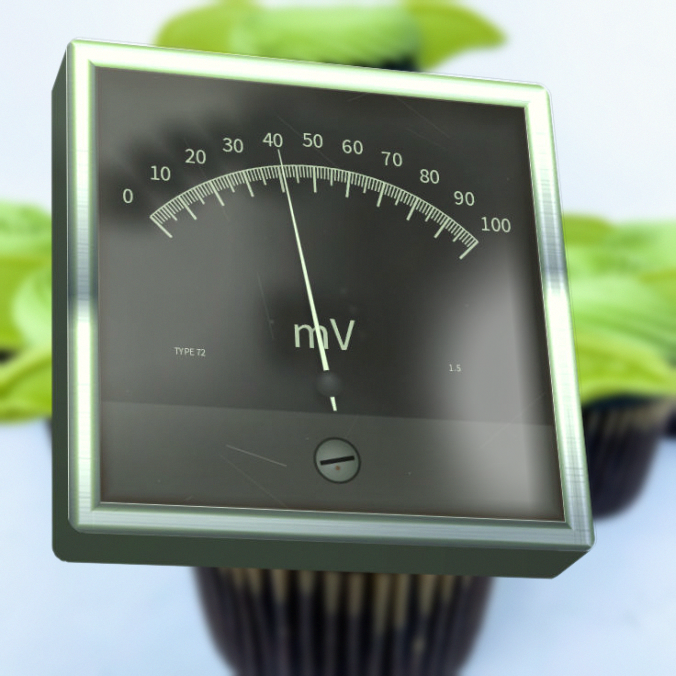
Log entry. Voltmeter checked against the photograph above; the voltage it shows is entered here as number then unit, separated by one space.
40 mV
